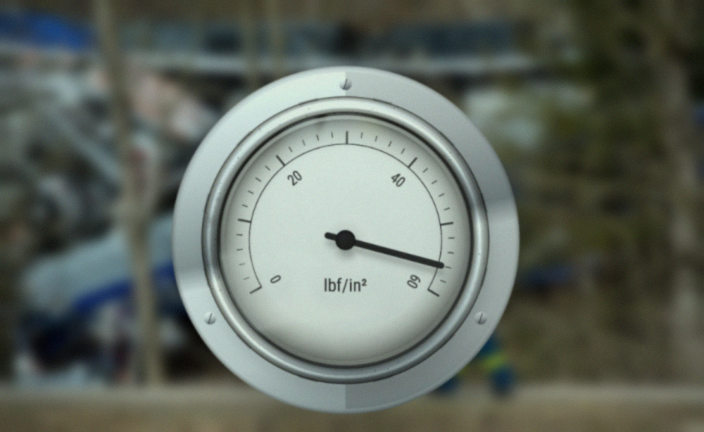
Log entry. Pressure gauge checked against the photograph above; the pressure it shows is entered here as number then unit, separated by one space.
56 psi
